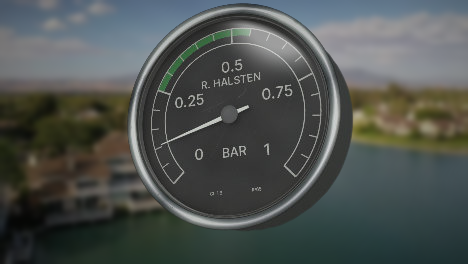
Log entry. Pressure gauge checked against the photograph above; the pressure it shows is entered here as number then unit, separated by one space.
0.1 bar
